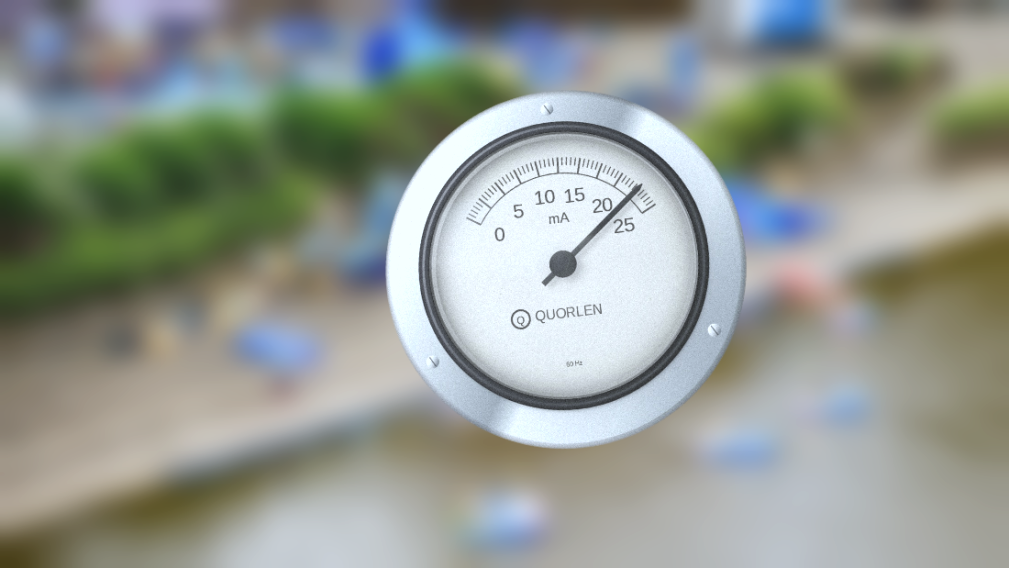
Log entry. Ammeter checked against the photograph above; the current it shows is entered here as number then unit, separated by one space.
22.5 mA
